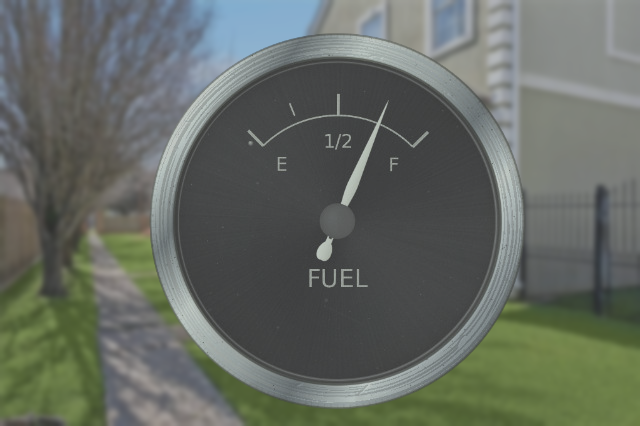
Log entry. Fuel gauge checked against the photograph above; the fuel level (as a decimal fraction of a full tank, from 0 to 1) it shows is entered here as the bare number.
0.75
